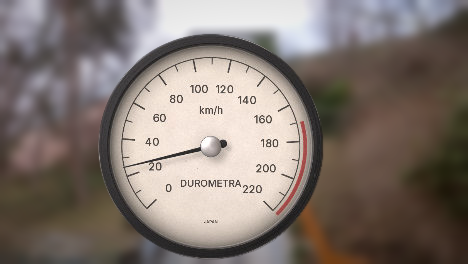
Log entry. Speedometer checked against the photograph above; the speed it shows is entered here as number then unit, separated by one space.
25 km/h
